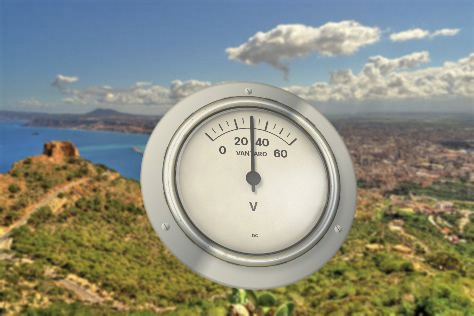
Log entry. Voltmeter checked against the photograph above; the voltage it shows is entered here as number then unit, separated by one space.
30 V
